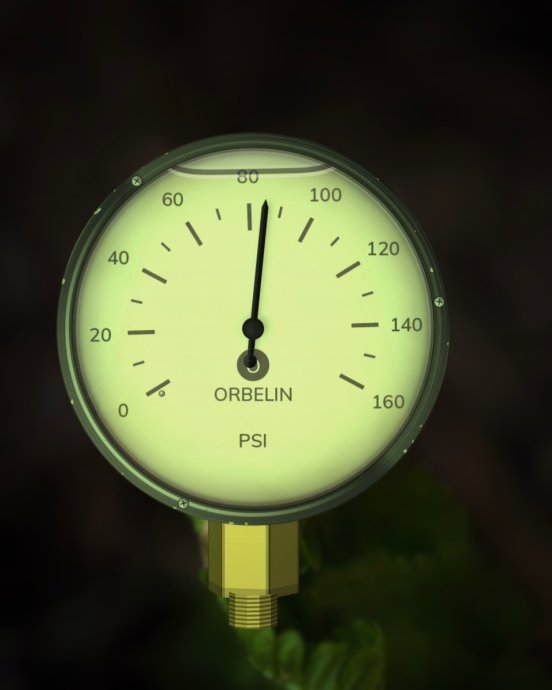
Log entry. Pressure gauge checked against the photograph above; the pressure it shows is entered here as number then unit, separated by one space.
85 psi
